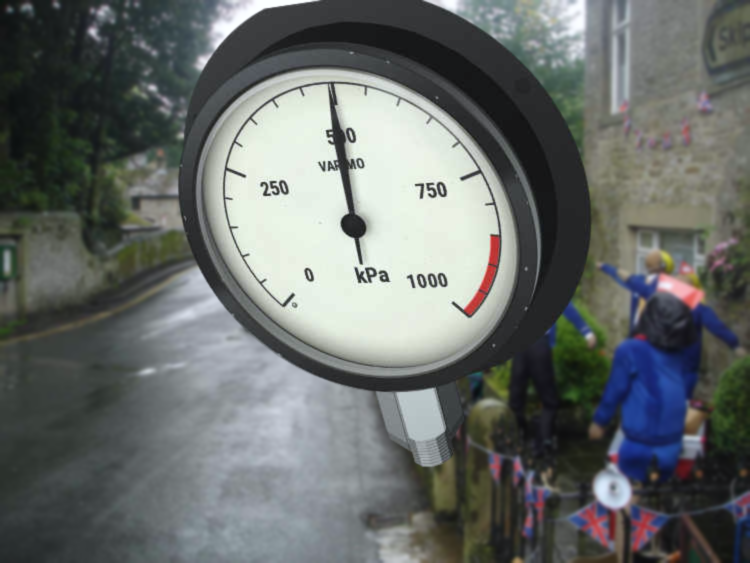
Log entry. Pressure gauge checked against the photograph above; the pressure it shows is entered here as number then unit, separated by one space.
500 kPa
